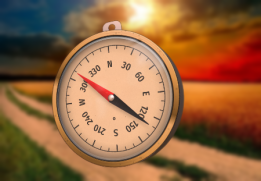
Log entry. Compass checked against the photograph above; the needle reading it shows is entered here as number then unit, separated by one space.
310 °
